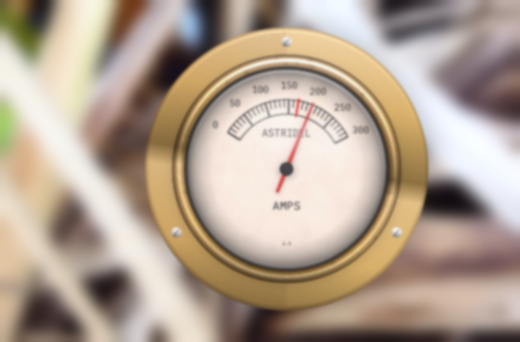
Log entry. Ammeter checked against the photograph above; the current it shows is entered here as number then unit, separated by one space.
200 A
